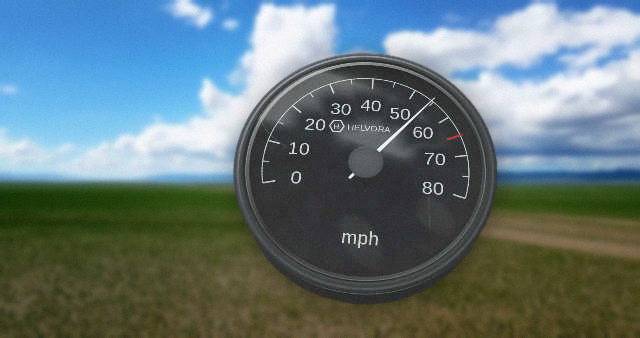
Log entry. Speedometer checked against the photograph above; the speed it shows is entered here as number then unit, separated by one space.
55 mph
